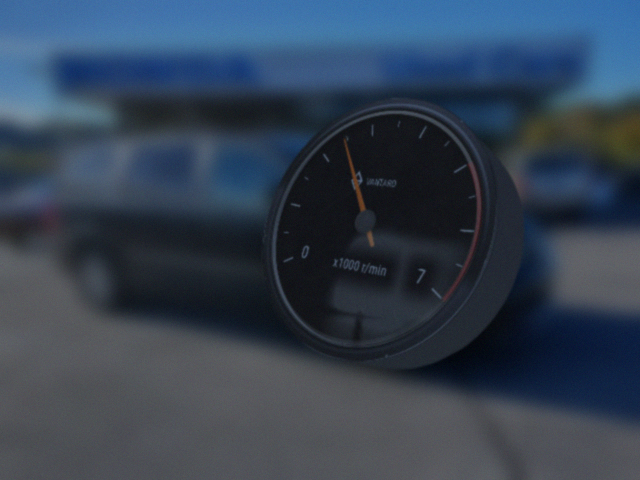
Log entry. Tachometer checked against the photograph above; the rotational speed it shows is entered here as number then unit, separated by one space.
2500 rpm
